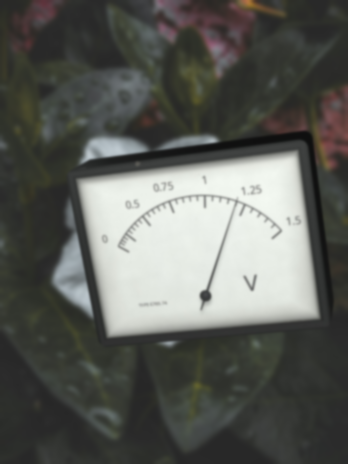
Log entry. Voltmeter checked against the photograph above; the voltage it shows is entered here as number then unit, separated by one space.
1.2 V
